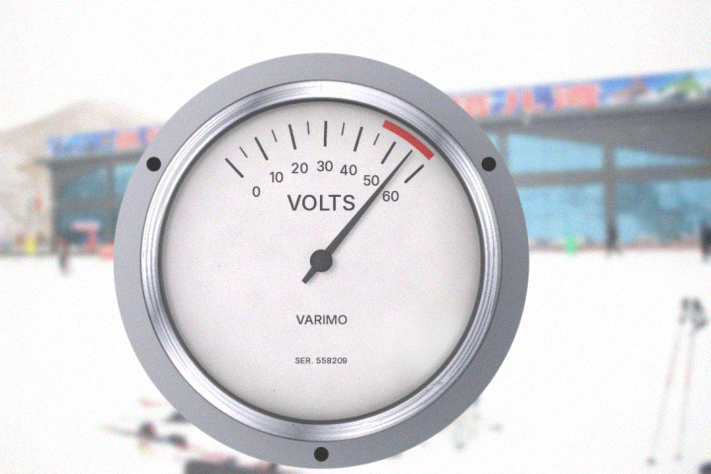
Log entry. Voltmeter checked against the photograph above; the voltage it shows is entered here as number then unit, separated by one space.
55 V
